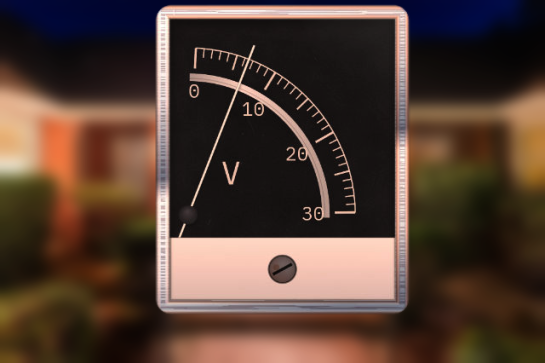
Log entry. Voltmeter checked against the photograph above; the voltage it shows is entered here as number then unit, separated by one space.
6.5 V
